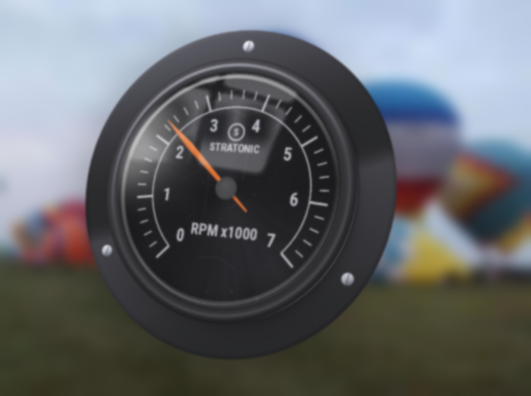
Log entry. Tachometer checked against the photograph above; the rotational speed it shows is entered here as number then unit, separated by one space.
2300 rpm
